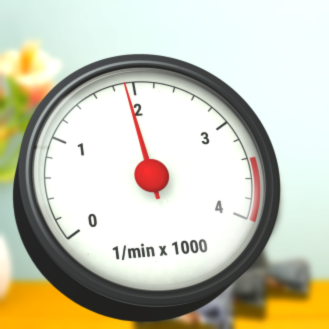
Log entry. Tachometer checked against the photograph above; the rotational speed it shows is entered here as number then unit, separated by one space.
1900 rpm
